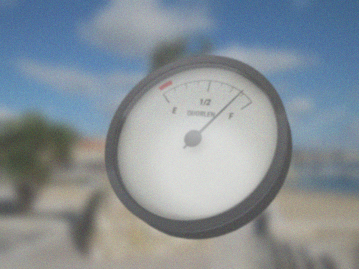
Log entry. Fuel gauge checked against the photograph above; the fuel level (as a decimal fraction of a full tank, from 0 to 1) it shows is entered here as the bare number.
0.875
